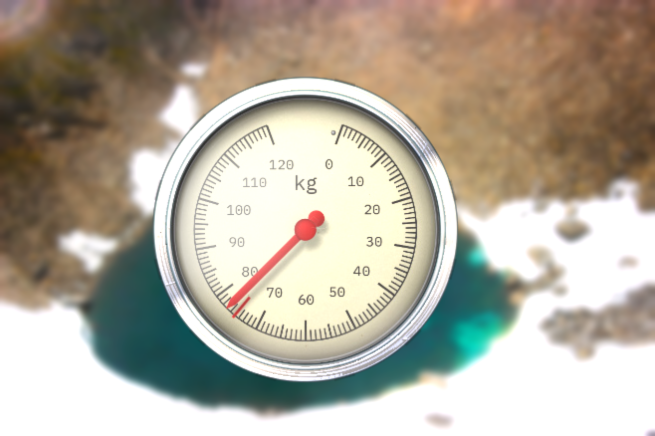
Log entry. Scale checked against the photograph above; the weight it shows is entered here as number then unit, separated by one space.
77 kg
